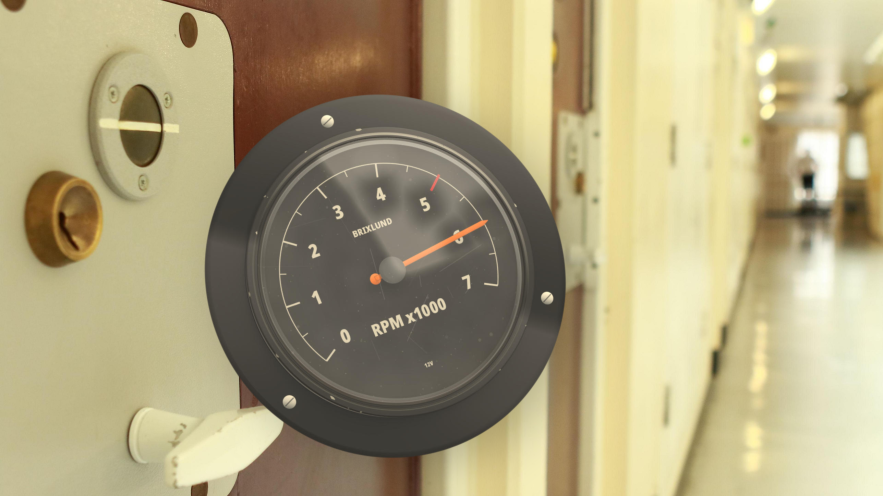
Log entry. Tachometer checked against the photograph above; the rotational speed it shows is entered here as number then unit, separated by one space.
6000 rpm
